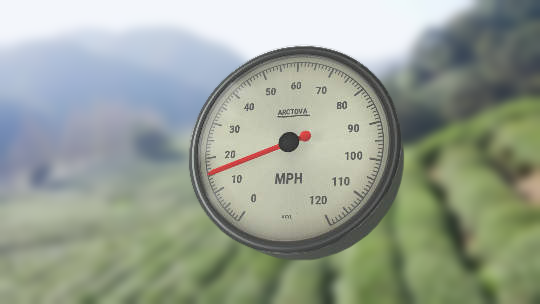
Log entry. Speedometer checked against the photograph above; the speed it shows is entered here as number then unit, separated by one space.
15 mph
